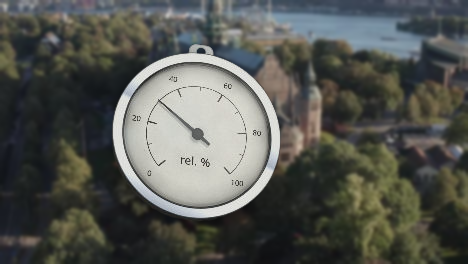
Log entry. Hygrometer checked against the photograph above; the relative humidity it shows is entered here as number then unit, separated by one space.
30 %
